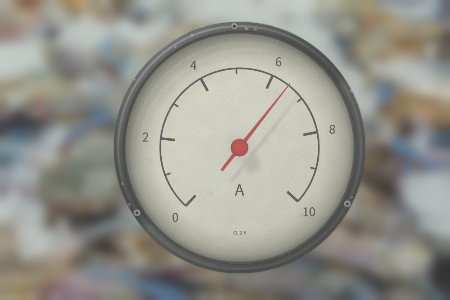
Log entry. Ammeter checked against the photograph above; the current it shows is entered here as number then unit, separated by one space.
6.5 A
